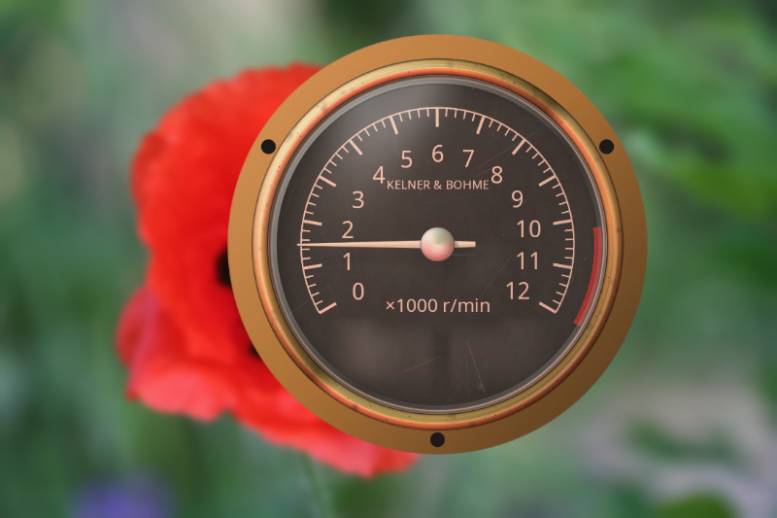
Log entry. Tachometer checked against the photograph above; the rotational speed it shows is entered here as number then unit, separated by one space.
1500 rpm
